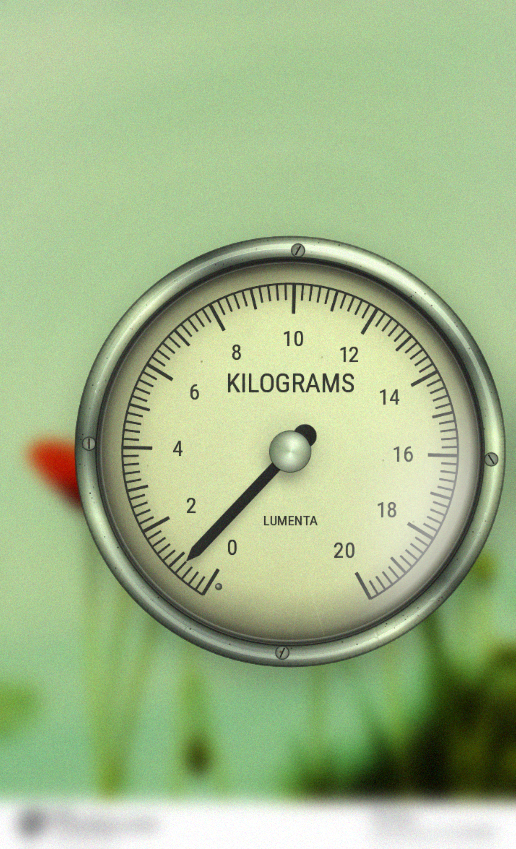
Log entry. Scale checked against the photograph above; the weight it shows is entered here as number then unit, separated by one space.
0.8 kg
